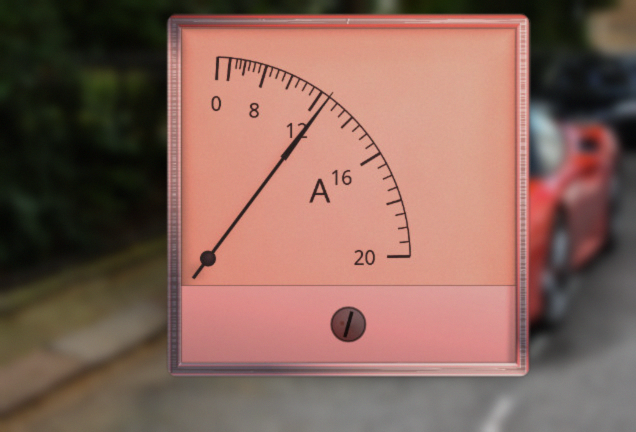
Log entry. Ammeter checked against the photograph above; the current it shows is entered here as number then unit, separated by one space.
12.5 A
